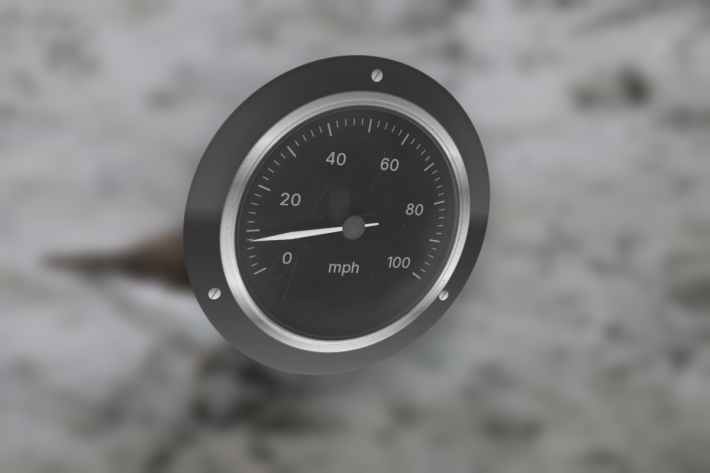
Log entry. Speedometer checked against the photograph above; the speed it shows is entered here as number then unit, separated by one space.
8 mph
